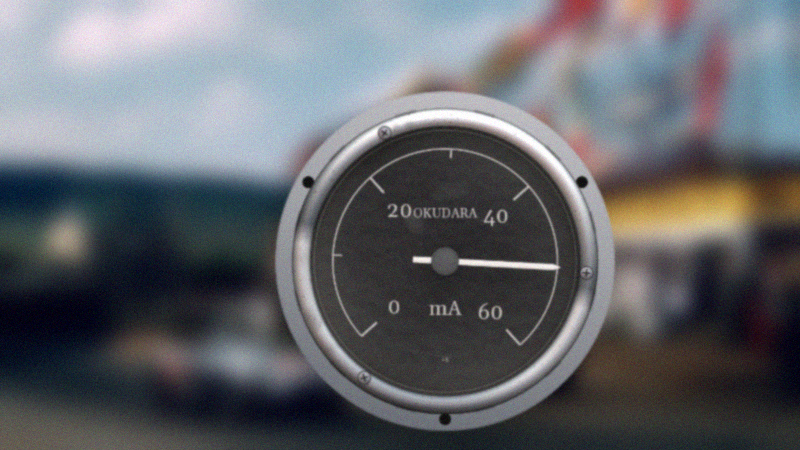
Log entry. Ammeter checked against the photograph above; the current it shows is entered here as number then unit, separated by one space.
50 mA
